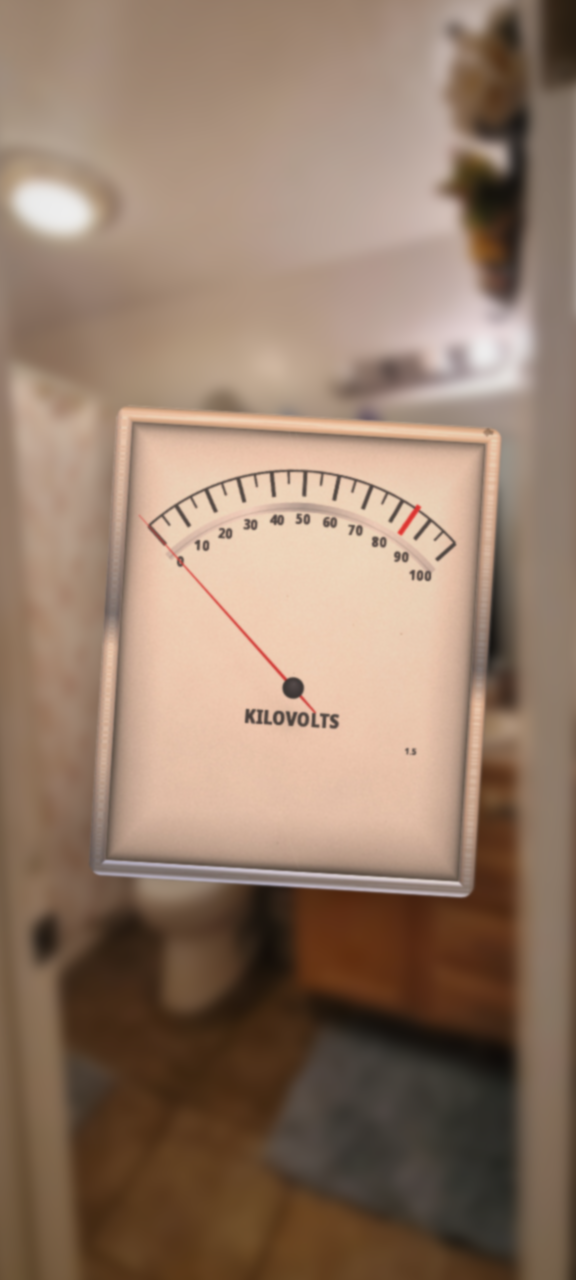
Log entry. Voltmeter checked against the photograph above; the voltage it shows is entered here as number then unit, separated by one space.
0 kV
